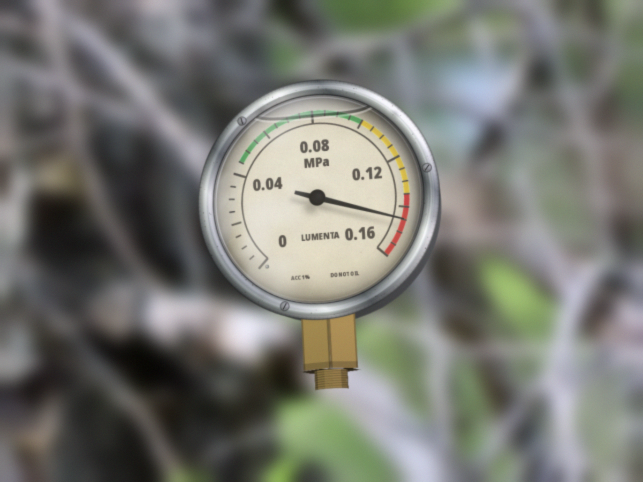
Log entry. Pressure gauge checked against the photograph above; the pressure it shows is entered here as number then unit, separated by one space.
0.145 MPa
